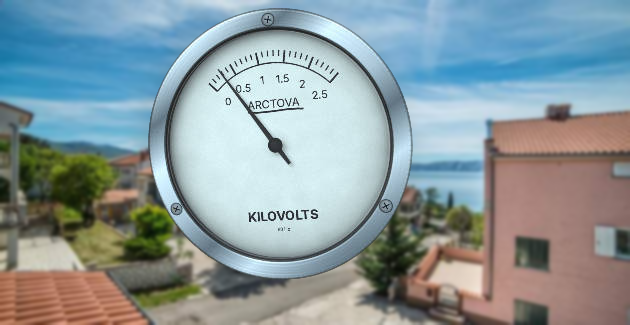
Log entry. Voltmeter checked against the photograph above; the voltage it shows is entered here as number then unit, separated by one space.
0.3 kV
